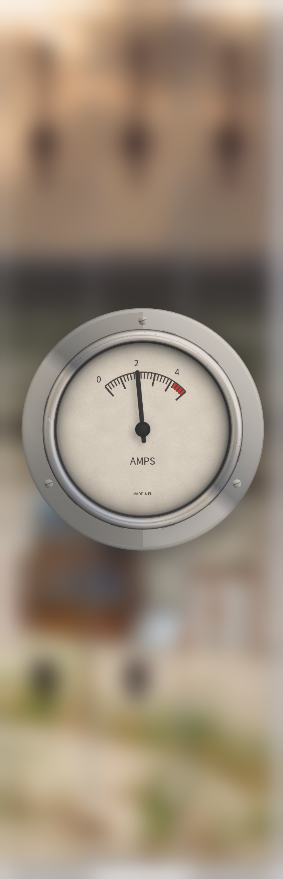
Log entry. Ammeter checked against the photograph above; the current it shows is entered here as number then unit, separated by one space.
2 A
